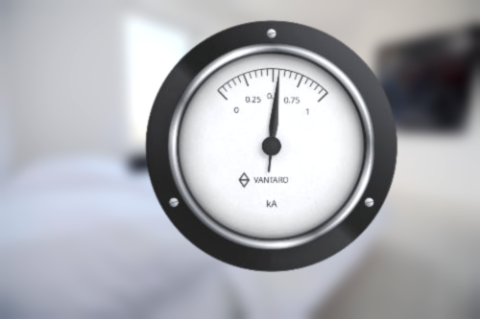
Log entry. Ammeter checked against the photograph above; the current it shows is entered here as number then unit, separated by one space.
0.55 kA
